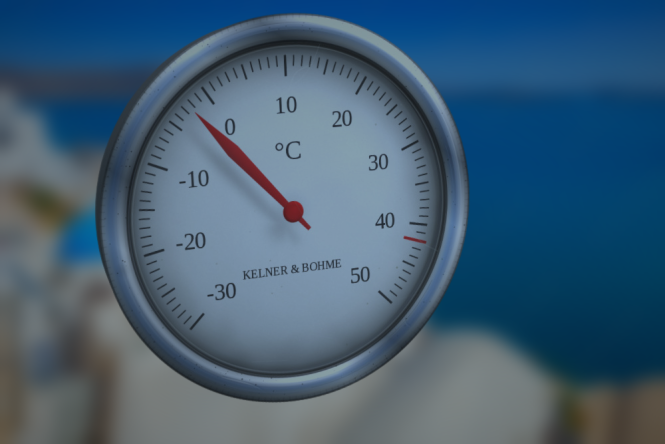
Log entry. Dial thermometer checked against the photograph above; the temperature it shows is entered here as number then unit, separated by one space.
-2.5 °C
